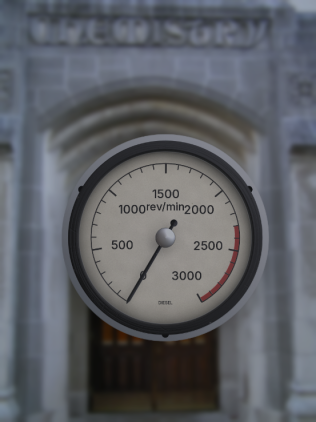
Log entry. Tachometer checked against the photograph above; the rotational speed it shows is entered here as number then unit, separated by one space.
0 rpm
